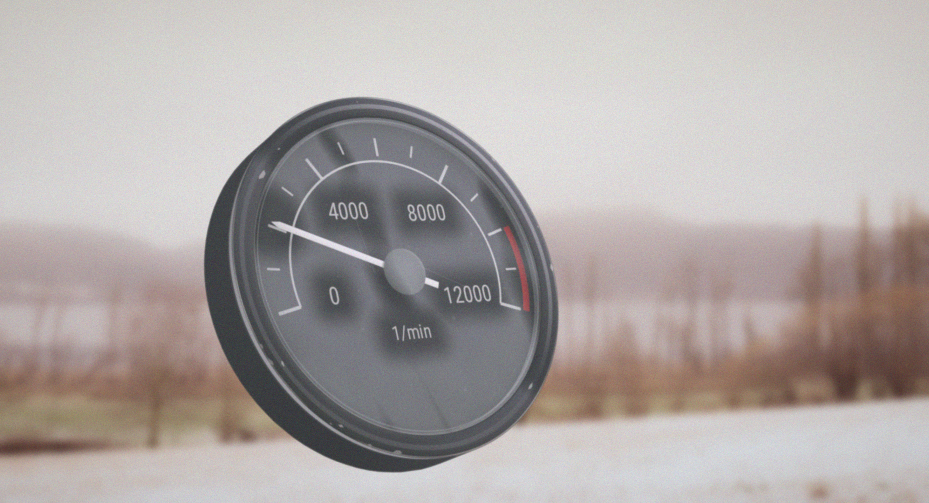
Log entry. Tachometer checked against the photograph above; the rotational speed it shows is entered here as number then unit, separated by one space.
2000 rpm
